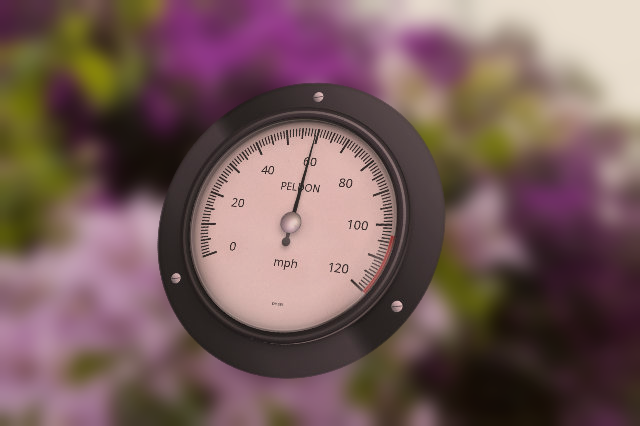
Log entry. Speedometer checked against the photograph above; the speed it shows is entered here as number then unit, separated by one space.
60 mph
